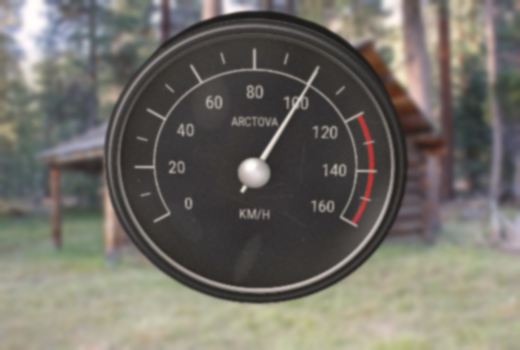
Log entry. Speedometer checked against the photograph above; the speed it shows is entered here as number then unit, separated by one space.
100 km/h
